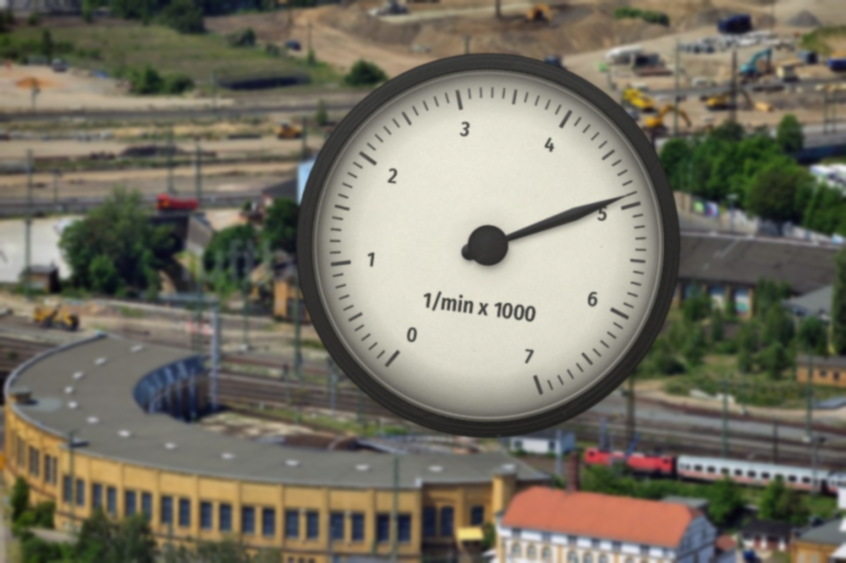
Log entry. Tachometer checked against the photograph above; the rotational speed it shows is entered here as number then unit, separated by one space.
4900 rpm
